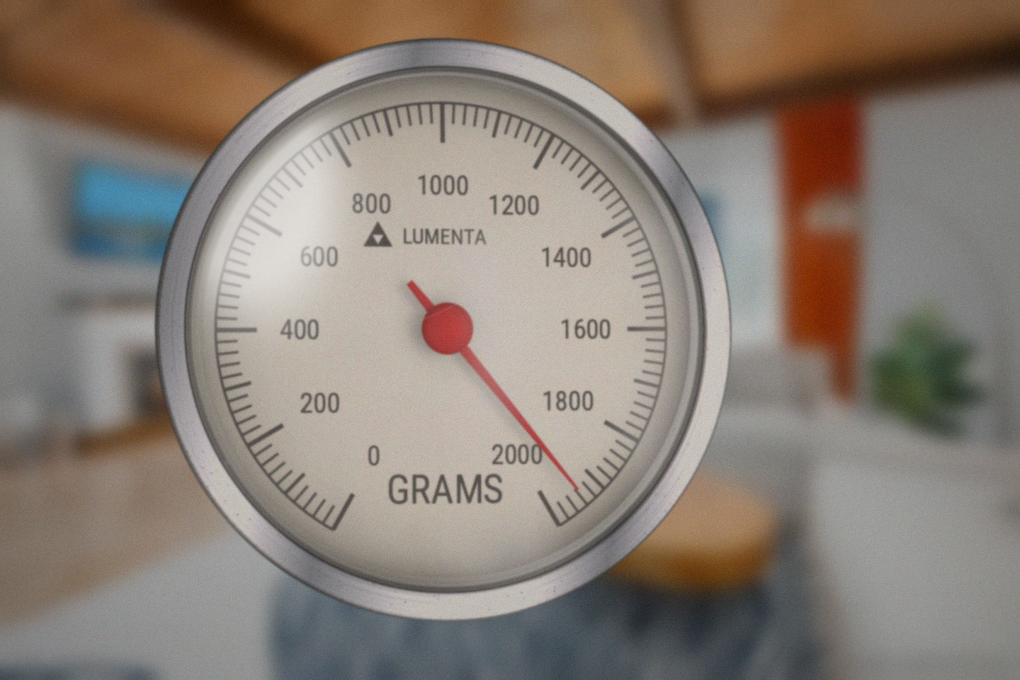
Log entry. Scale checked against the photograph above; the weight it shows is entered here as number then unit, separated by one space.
1940 g
